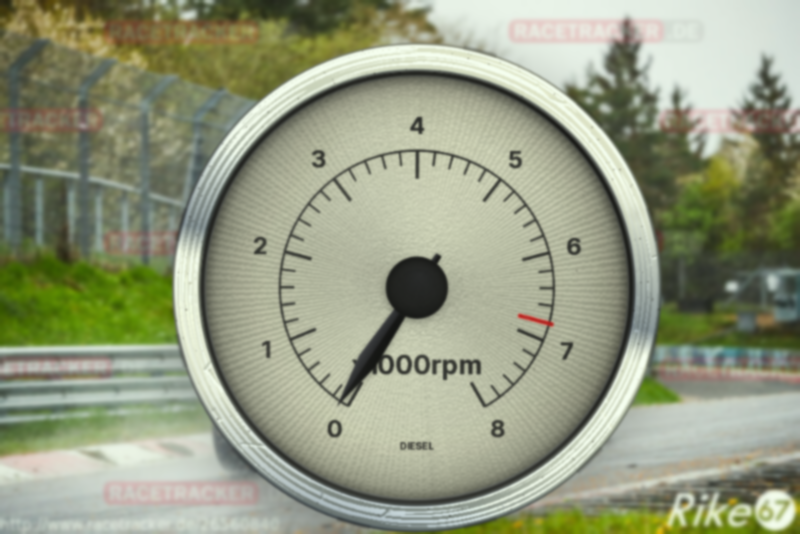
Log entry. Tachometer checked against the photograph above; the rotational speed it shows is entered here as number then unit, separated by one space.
100 rpm
